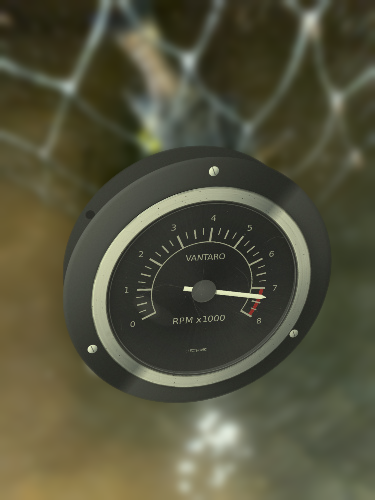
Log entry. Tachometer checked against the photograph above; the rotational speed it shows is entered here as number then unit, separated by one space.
7250 rpm
